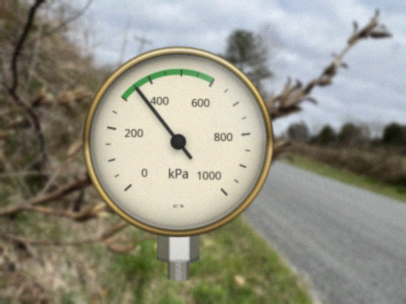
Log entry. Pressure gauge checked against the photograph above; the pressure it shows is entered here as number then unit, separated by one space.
350 kPa
